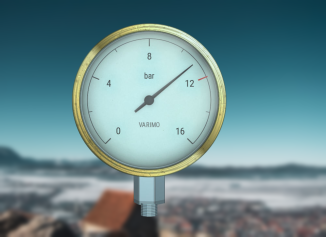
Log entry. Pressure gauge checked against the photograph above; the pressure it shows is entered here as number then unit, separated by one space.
11 bar
